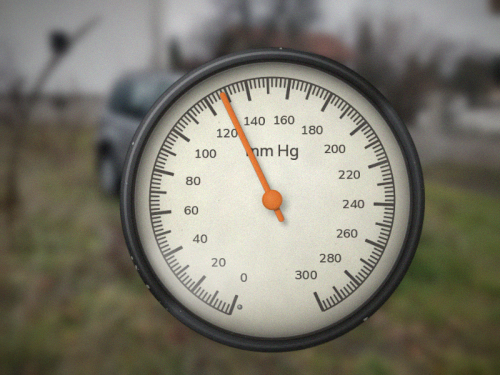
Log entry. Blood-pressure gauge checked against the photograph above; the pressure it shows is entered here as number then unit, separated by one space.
128 mmHg
